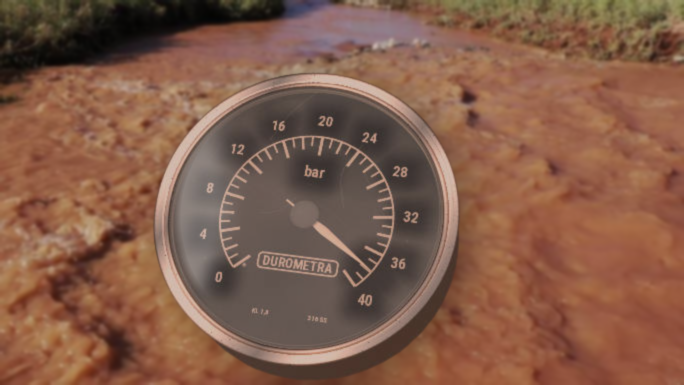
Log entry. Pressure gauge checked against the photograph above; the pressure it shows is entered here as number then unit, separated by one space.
38 bar
